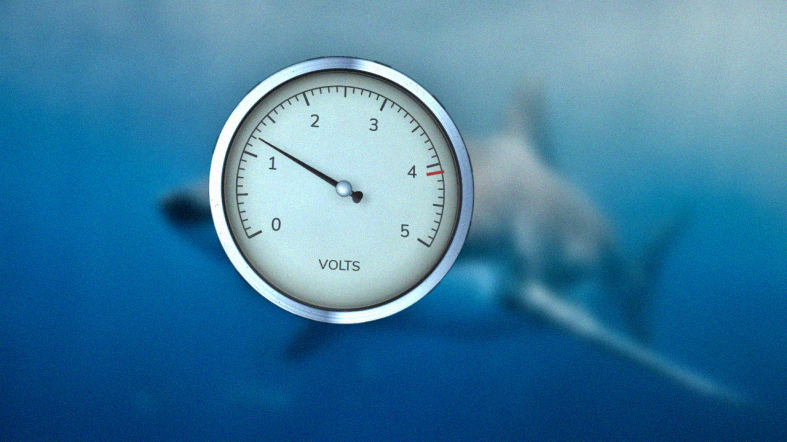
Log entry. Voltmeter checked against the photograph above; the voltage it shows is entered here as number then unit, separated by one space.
1.2 V
